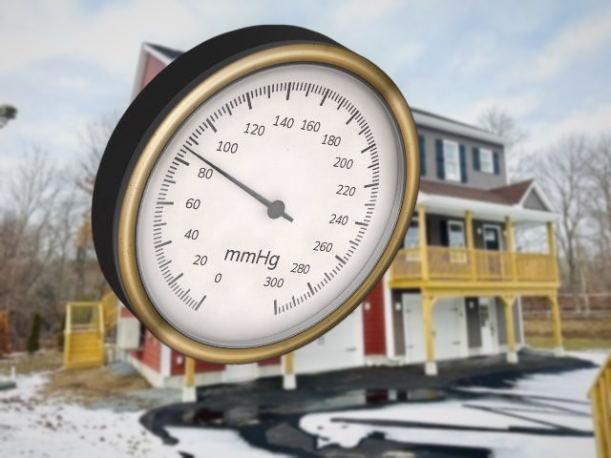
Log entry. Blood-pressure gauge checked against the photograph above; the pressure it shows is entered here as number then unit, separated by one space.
86 mmHg
